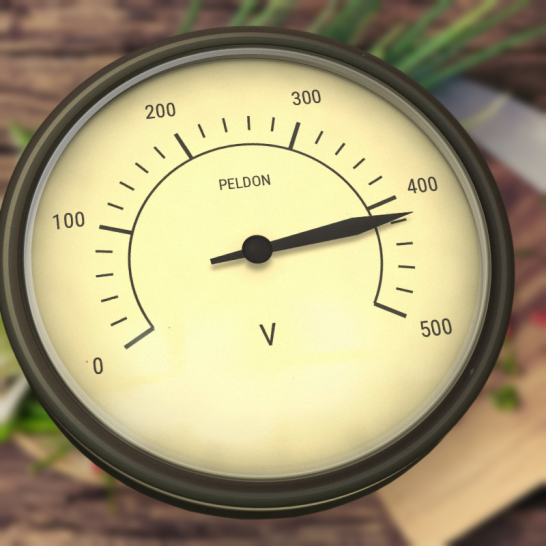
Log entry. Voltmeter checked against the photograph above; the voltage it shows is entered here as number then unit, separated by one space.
420 V
